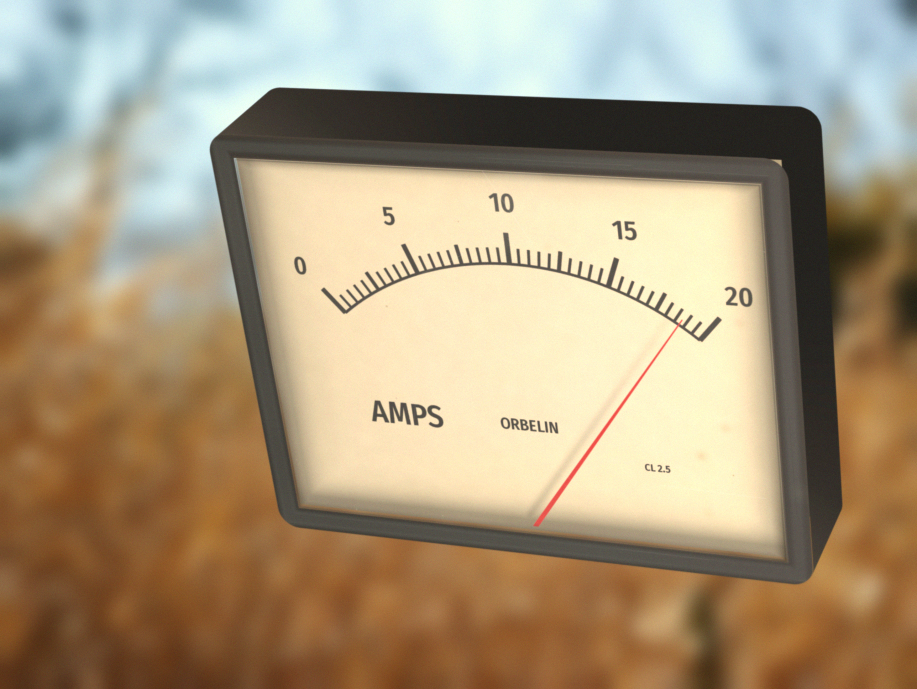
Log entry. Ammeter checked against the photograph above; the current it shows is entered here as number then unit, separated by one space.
18.75 A
